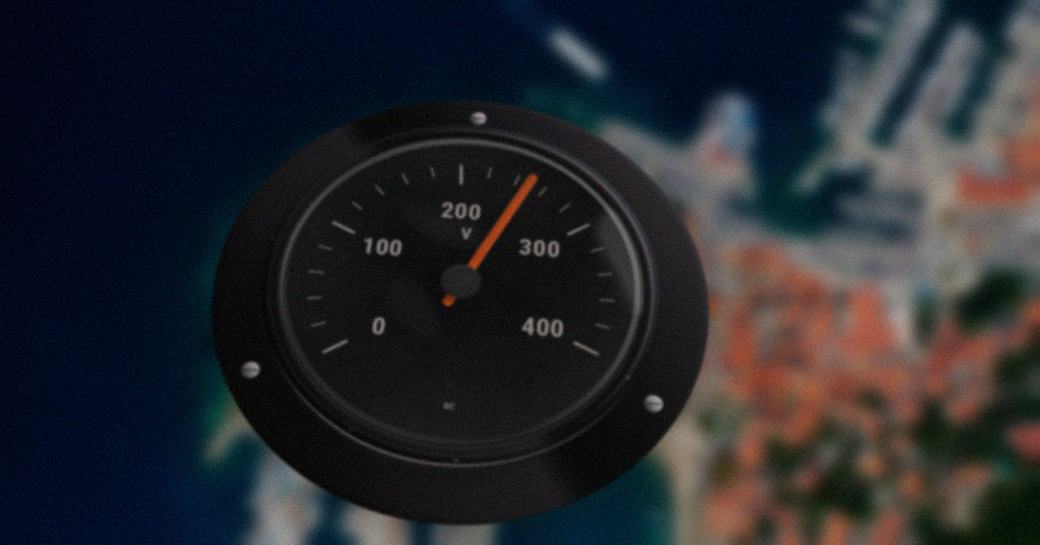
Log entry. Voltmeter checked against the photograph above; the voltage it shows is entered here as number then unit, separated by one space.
250 V
